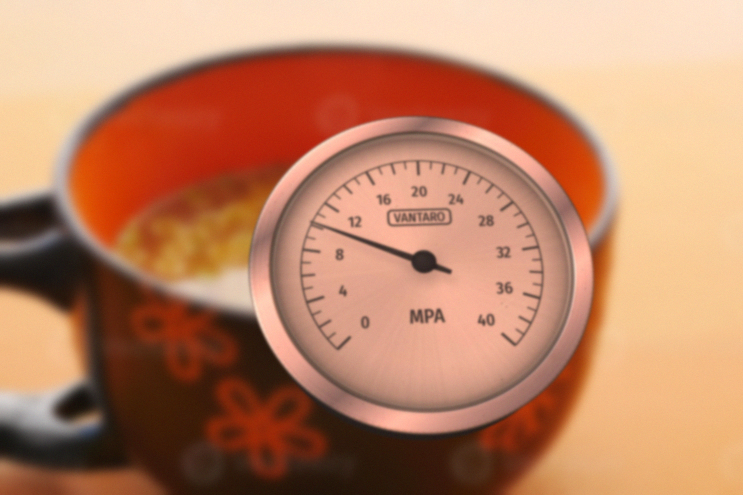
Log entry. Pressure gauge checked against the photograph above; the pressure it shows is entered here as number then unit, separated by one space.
10 MPa
